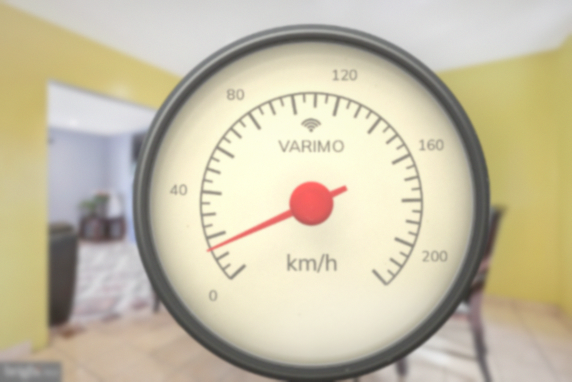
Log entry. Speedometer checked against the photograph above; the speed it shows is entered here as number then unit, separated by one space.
15 km/h
